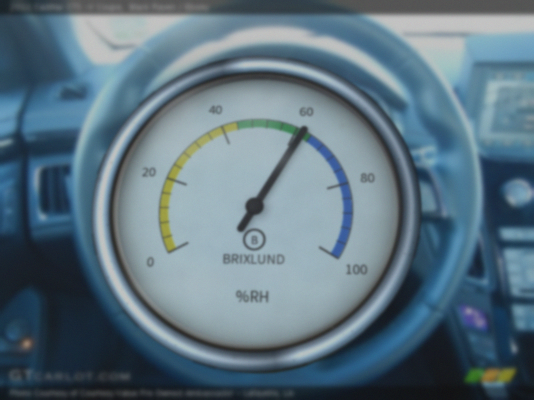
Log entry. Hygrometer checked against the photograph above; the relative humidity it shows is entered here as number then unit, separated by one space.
62 %
